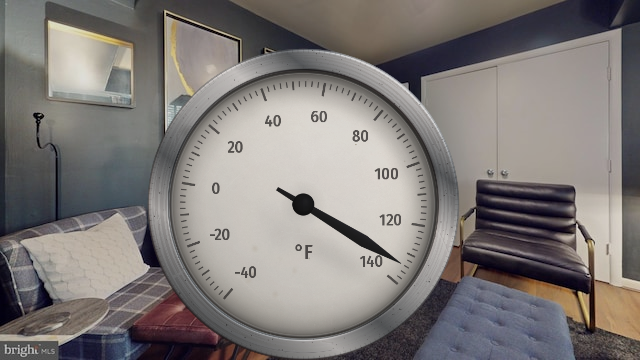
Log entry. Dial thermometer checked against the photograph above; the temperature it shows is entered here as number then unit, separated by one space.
134 °F
